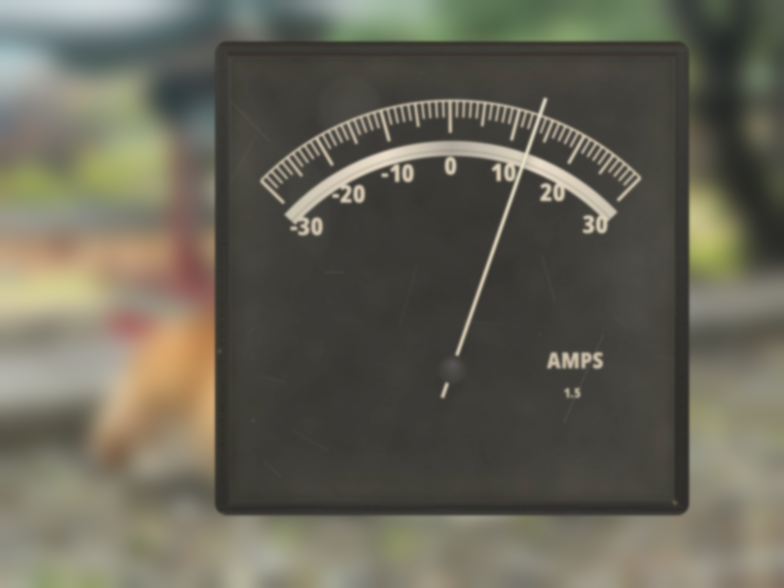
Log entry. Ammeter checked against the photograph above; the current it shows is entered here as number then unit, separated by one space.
13 A
